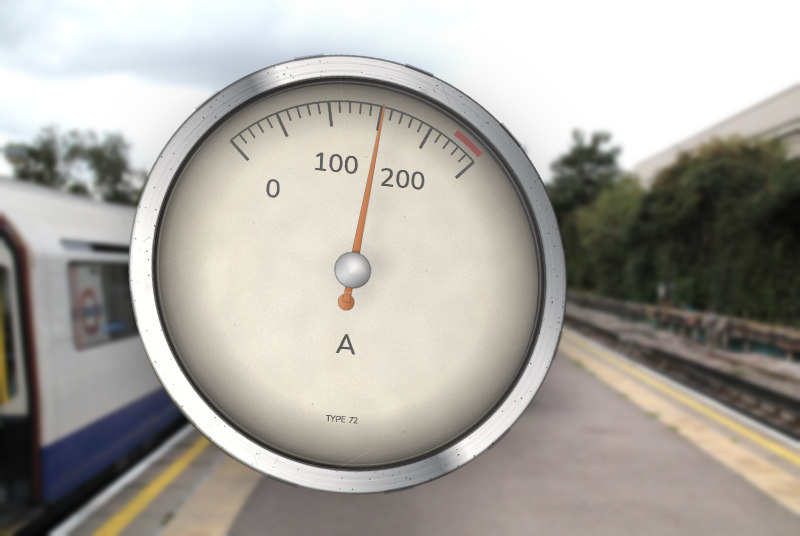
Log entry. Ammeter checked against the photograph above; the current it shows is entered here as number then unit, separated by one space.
150 A
